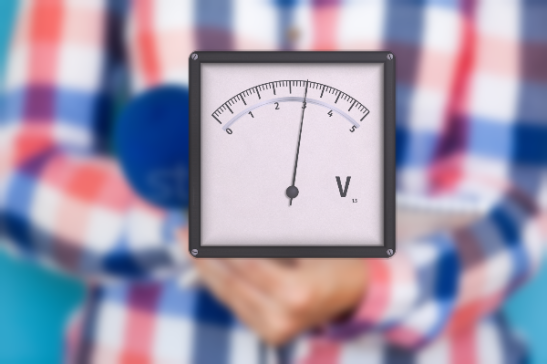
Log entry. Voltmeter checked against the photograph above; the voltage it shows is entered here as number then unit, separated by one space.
3 V
